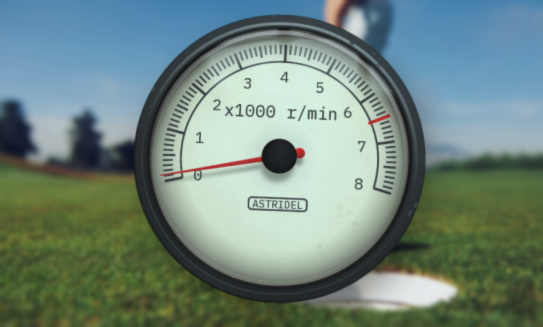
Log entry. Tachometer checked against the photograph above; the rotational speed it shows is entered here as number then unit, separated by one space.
100 rpm
